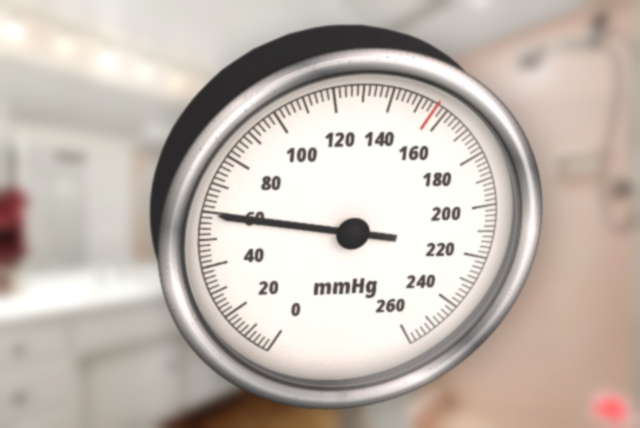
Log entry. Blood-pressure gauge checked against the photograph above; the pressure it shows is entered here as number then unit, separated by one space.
60 mmHg
